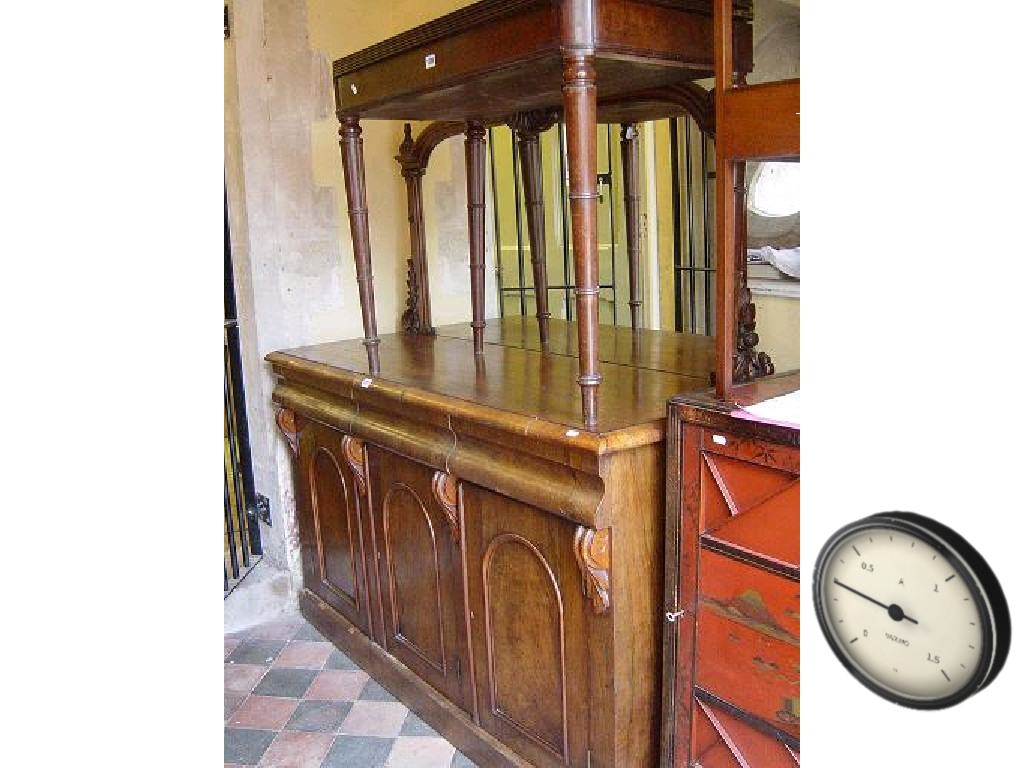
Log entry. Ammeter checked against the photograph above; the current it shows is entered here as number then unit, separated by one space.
0.3 A
